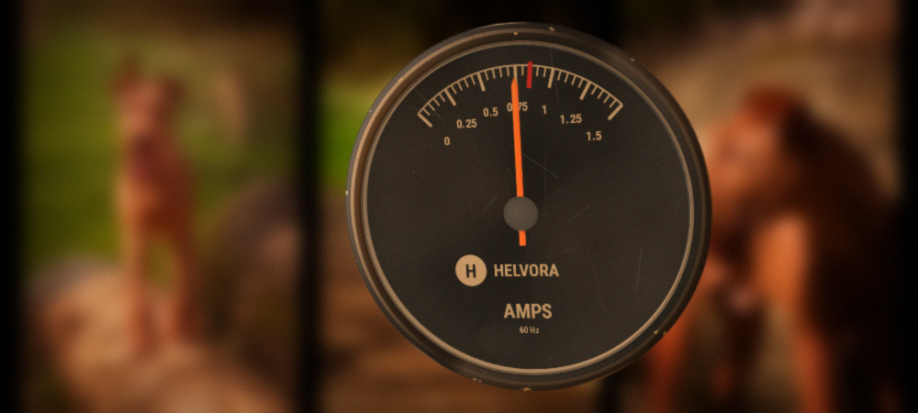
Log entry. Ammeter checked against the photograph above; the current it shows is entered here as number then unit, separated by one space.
0.75 A
